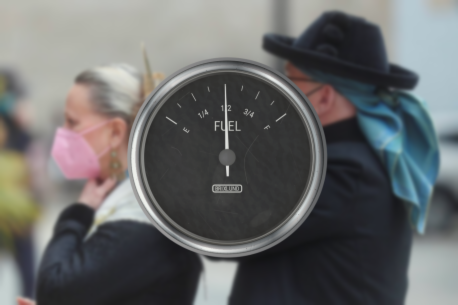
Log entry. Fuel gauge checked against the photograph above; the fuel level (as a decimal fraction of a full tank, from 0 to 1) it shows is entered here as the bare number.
0.5
